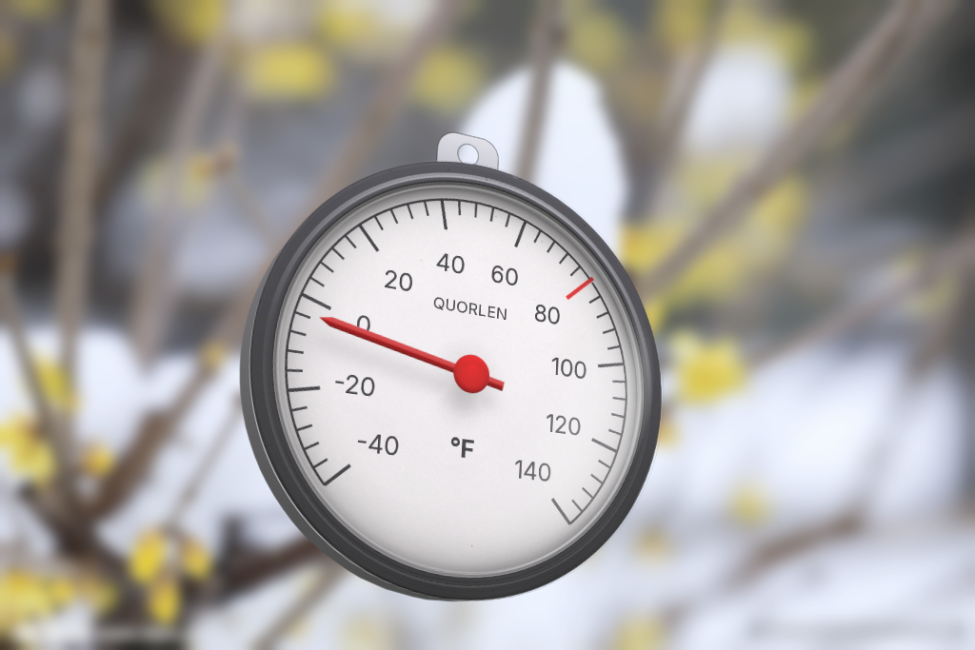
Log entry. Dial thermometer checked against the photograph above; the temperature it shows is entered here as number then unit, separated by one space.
-4 °F
